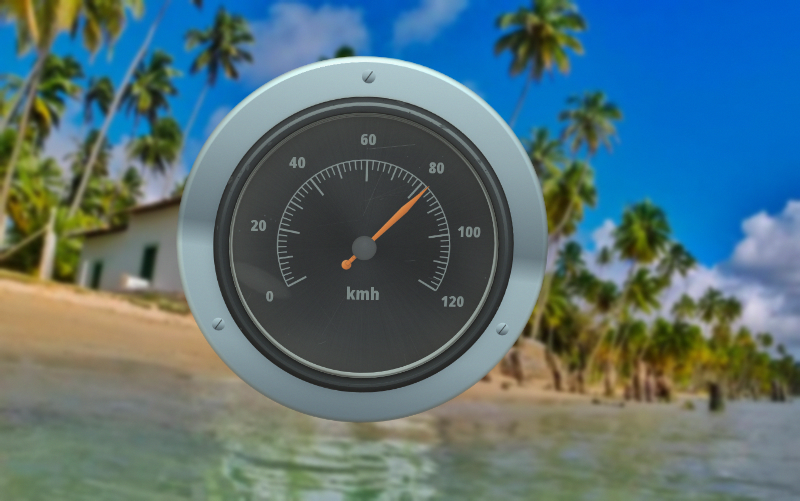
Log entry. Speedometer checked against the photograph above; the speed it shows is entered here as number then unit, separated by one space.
82 km/h
